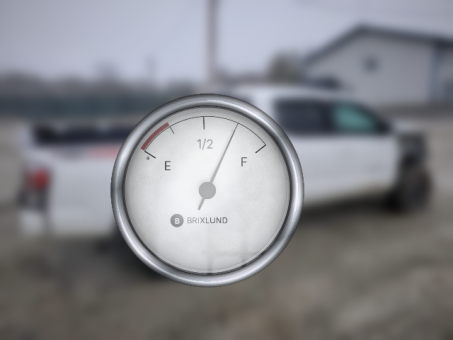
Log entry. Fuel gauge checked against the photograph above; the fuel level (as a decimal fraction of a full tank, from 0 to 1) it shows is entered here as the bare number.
0.75
